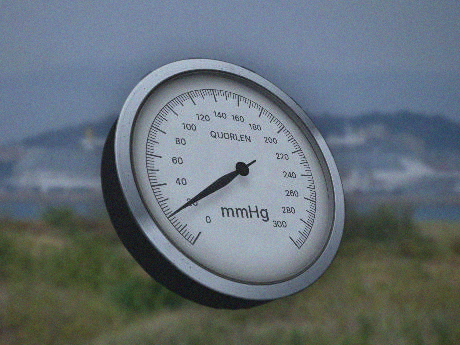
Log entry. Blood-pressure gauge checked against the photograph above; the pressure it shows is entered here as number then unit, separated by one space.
20 mmHg
